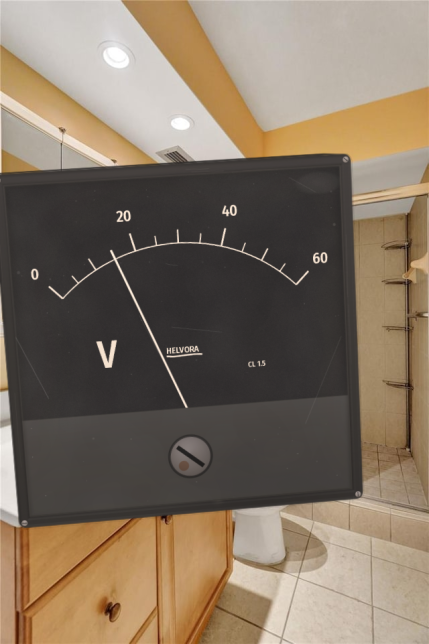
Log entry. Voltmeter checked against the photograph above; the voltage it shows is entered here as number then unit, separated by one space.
15 V
